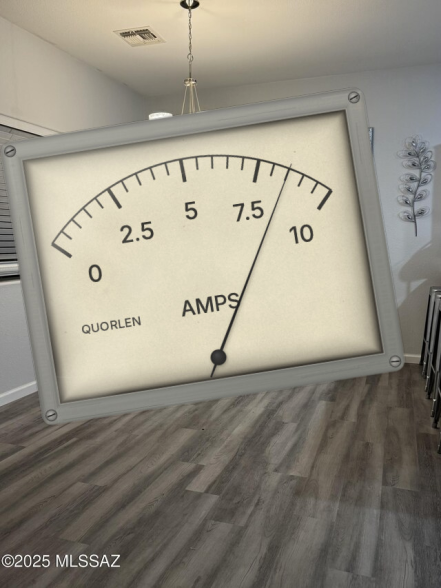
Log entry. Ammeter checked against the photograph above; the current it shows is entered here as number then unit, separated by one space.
8.5 A
